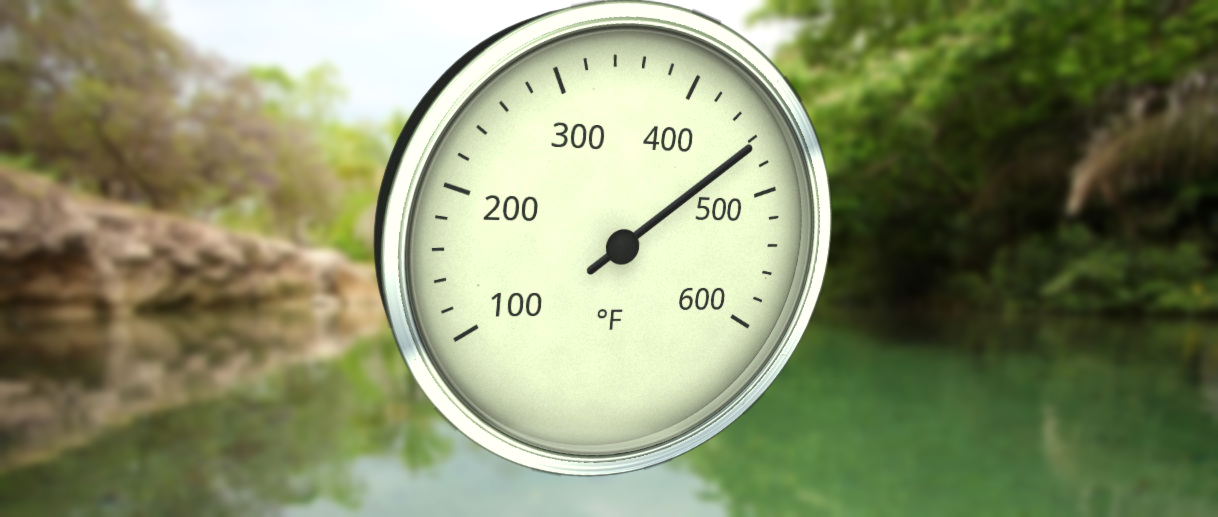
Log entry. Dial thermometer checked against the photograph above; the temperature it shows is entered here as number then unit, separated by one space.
460 °F
